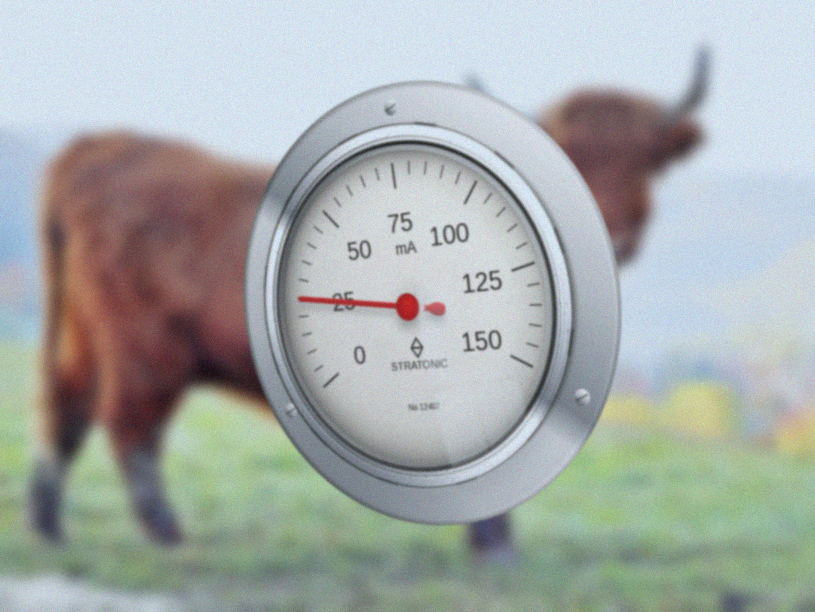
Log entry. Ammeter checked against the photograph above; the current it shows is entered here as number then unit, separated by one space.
25 mA
